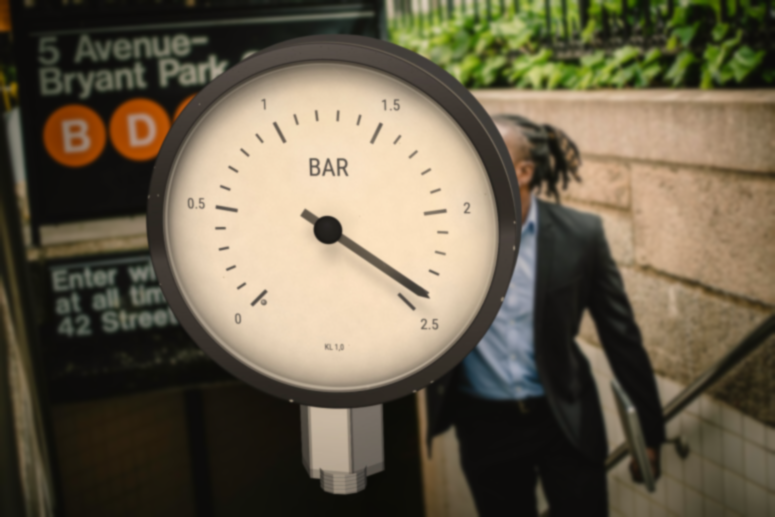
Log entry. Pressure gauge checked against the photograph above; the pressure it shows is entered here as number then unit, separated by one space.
2.4 bar
